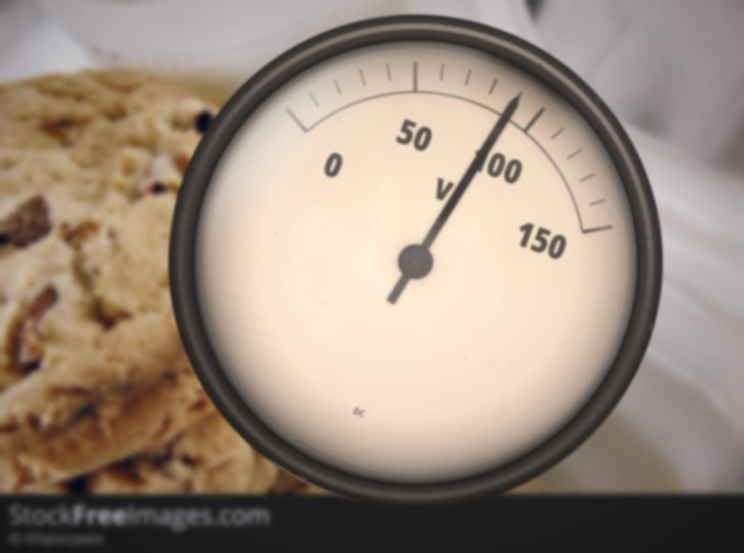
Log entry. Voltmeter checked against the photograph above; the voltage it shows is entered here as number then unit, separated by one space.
90 V
